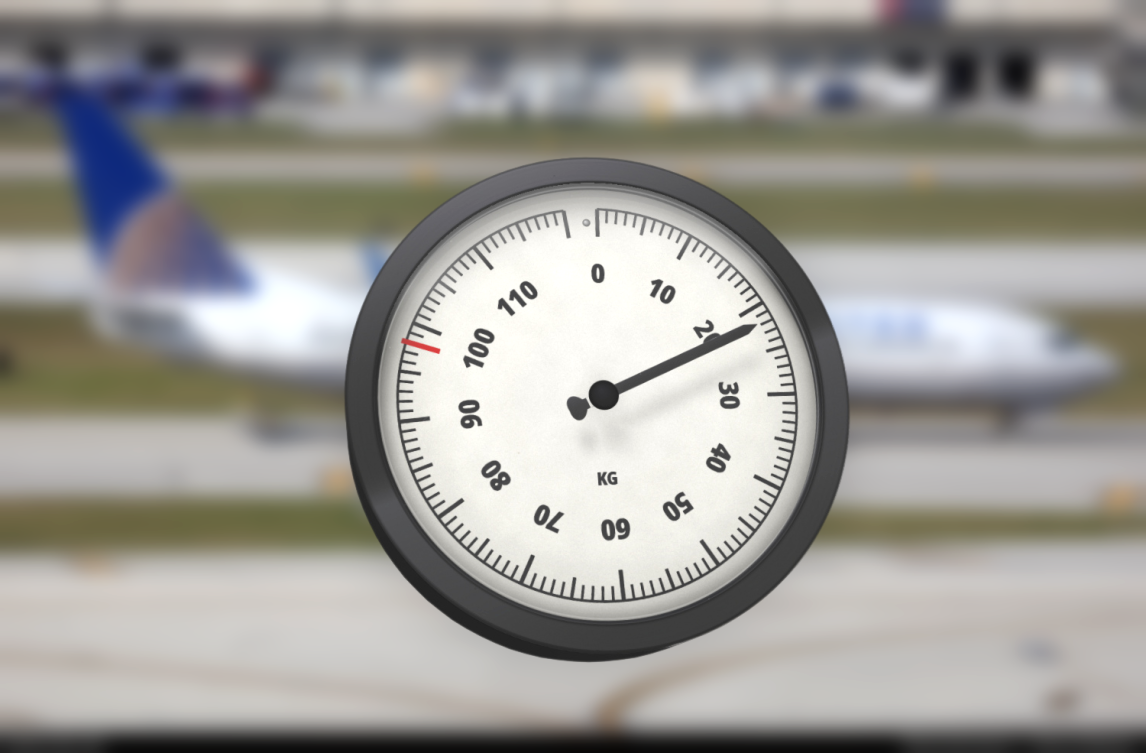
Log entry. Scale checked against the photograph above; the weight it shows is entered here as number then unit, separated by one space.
22 kg
